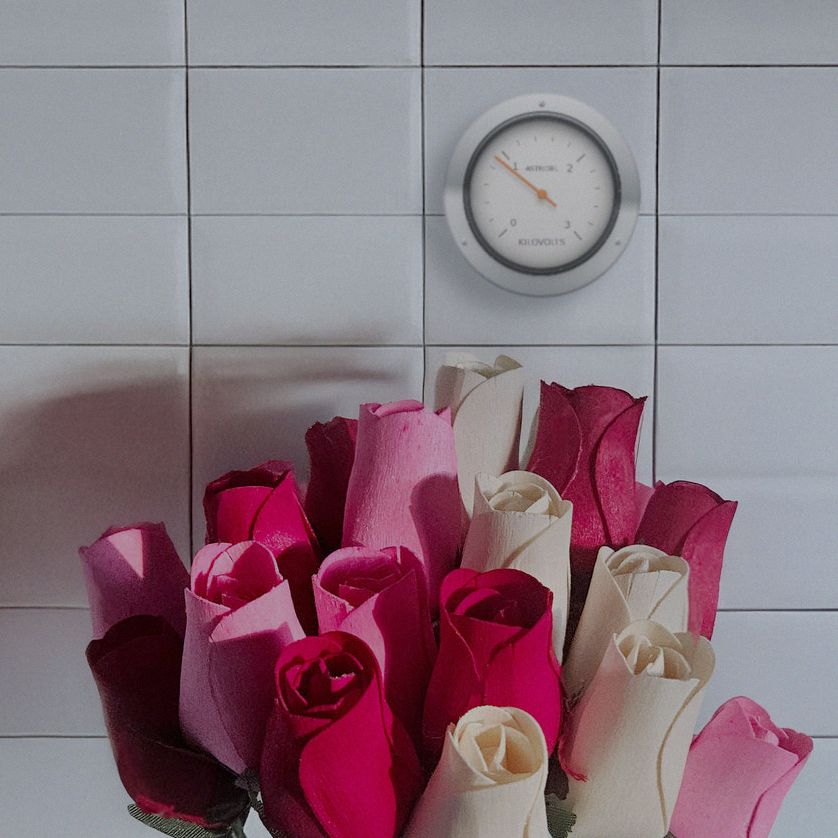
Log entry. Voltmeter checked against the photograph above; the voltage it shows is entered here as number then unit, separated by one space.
0.9 kV
